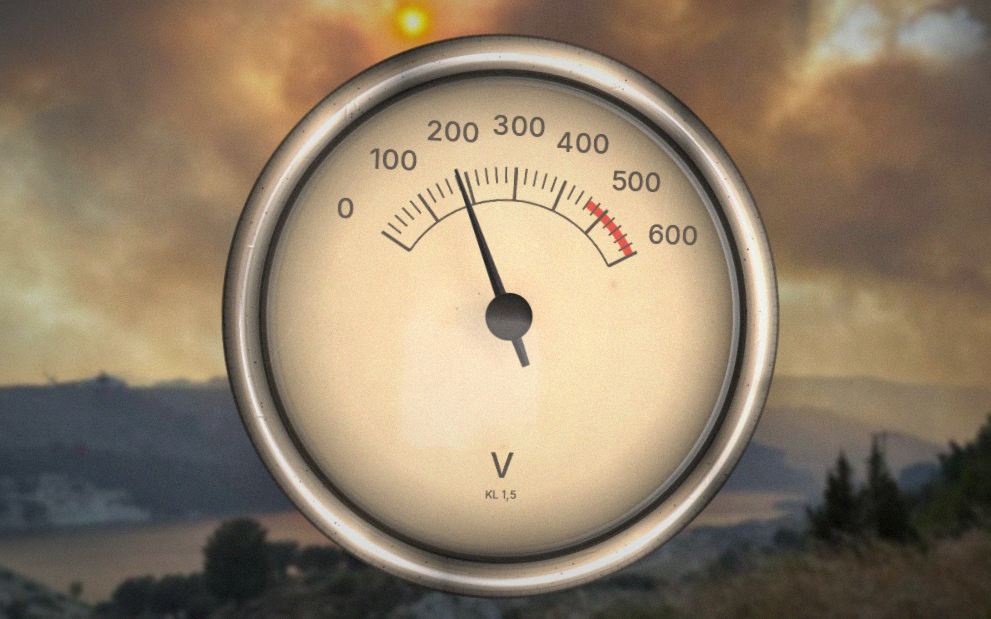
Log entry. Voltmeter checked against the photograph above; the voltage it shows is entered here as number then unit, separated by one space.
180 V
